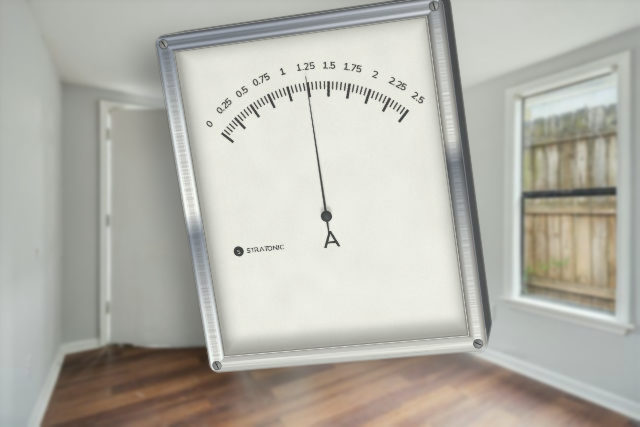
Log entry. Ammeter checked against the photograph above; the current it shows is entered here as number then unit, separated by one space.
1.25 A
